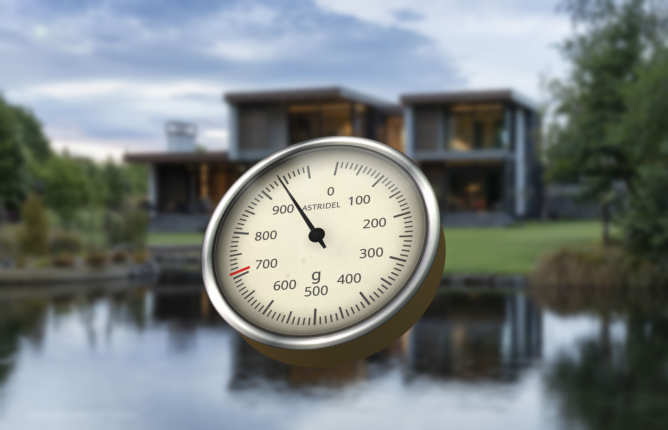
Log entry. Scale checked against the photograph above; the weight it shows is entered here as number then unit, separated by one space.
940 g
